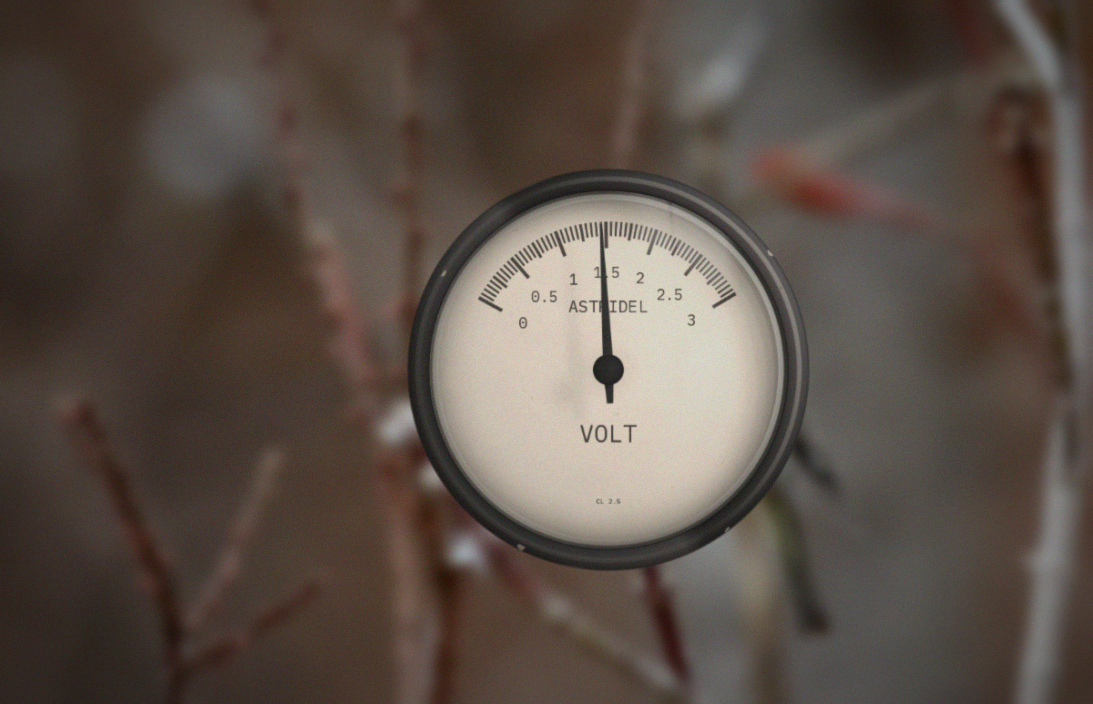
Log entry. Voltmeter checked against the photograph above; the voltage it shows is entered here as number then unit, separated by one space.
1.45 V
